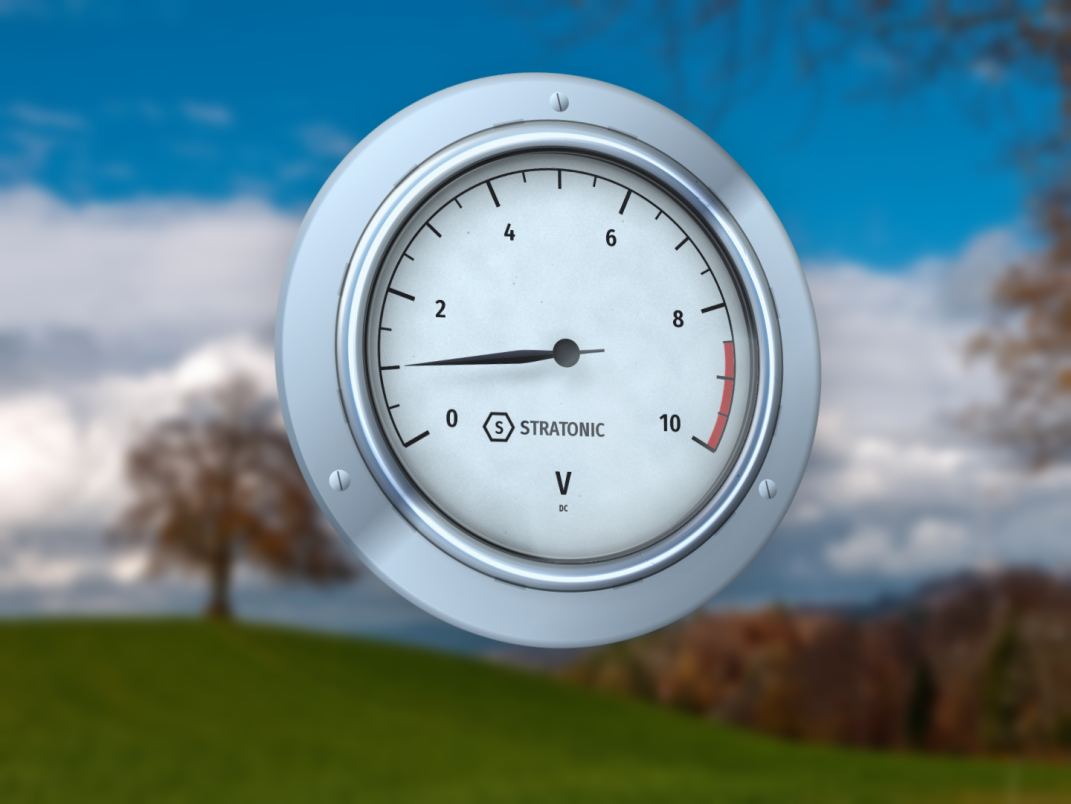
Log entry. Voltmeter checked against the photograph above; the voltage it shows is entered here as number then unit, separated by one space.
1 V
